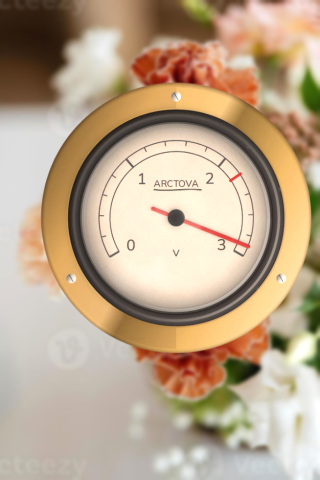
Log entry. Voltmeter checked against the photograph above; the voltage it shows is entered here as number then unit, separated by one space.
2.9 V
